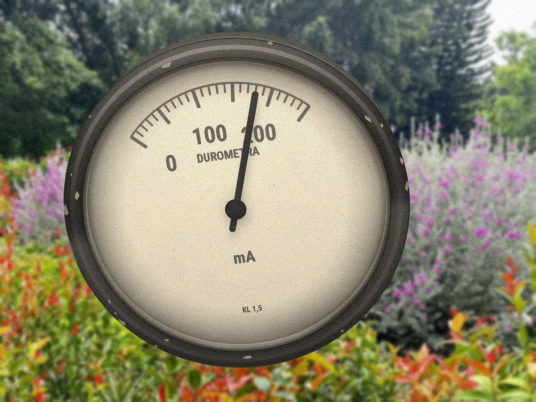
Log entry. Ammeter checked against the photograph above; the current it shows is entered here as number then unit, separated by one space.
180 mA
